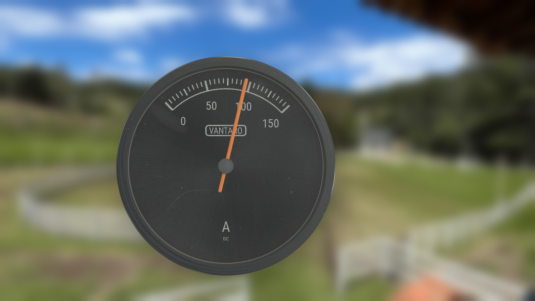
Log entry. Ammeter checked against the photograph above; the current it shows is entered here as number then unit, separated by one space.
95 A
